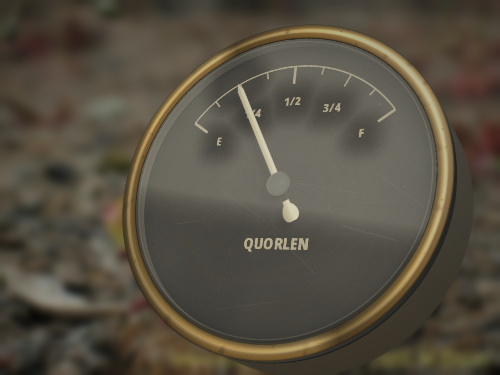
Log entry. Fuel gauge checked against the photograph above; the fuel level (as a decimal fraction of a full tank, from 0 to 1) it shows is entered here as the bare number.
0.25
